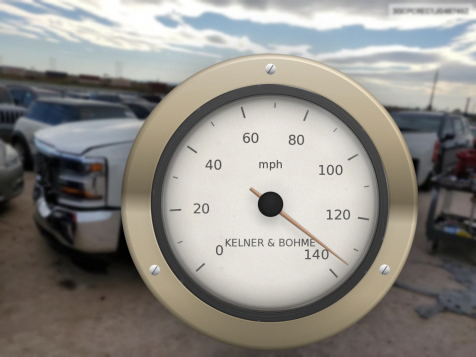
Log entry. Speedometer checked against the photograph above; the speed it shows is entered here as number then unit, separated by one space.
135 mph
